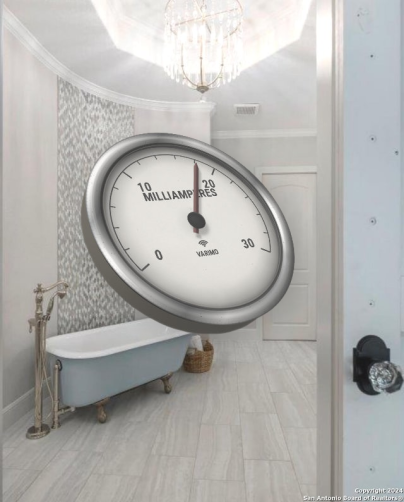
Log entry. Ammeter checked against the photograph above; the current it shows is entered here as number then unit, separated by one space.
18 mA
